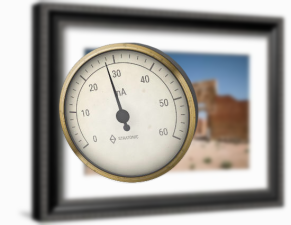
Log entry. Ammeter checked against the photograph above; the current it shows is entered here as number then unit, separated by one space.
28 mA
